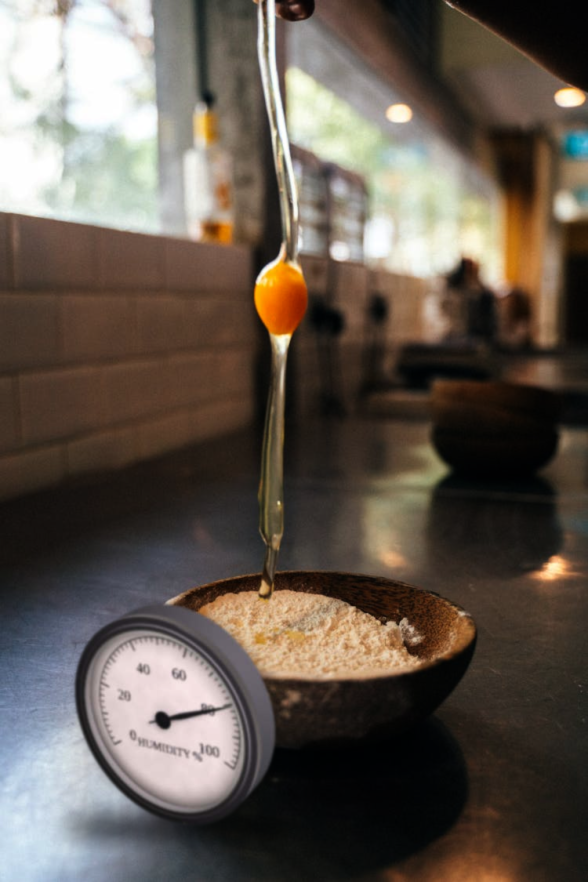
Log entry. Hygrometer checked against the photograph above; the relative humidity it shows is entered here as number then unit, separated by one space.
80 %
